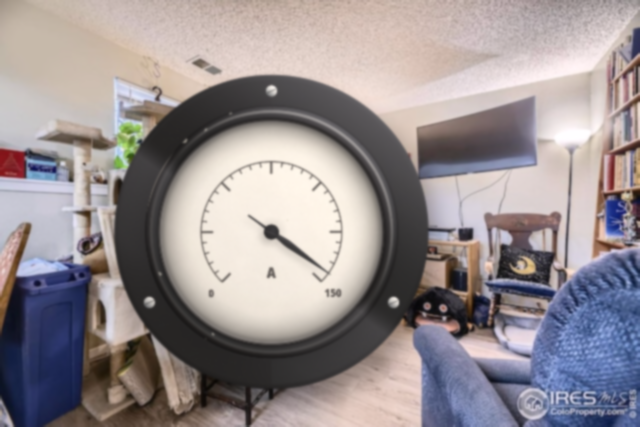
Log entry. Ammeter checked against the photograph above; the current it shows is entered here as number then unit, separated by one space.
145 A
